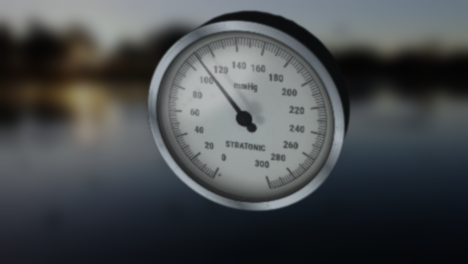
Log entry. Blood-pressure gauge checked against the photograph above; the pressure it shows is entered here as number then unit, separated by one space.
110 mmHg
